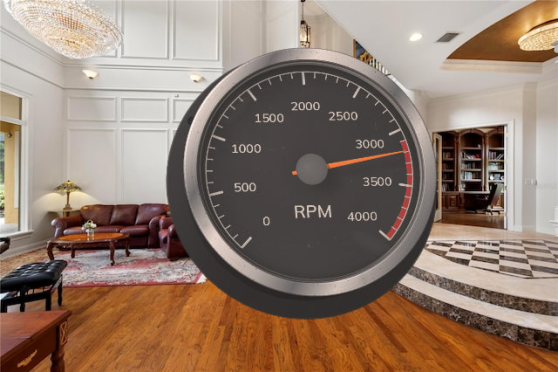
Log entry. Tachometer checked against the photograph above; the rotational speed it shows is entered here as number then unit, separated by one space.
3200 rpm
